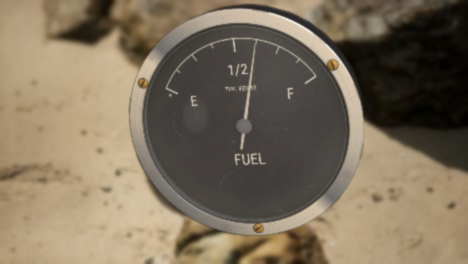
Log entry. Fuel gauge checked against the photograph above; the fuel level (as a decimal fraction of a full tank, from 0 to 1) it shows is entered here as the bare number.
0.625
